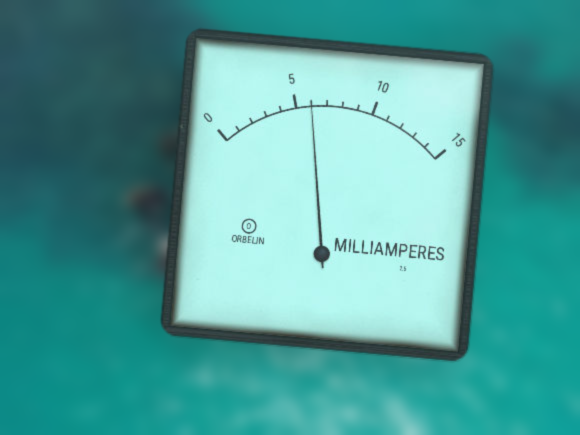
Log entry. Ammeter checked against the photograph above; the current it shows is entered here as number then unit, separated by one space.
6 mA
